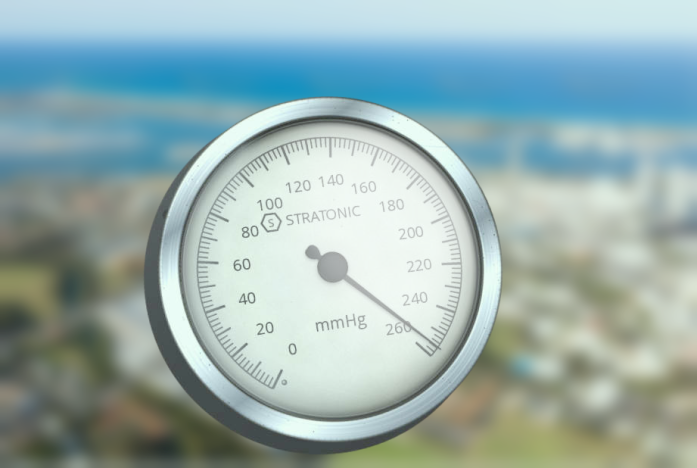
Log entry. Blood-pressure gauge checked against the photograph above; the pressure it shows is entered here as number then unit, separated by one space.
256 mmHg
